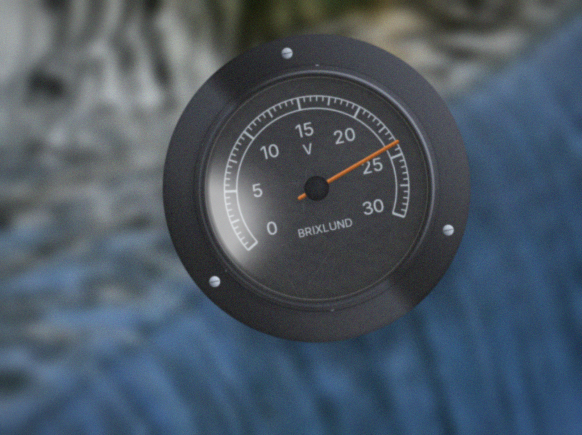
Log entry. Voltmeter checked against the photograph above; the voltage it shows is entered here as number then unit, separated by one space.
24 V
